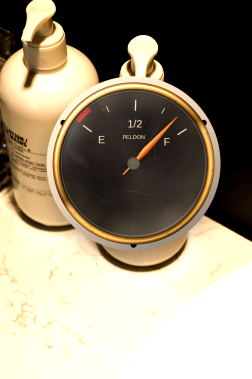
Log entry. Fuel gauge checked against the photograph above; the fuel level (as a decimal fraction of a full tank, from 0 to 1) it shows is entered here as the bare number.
0.875
